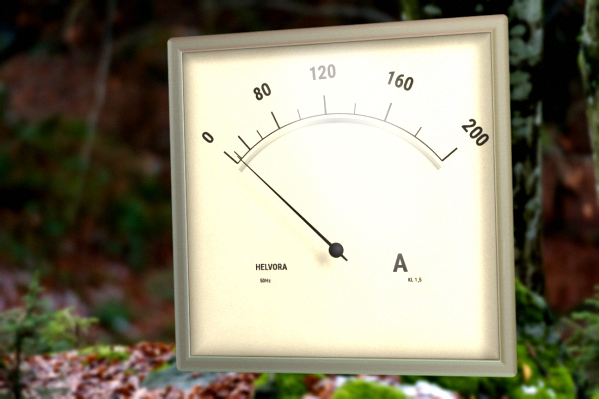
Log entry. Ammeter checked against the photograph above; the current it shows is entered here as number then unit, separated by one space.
20 A
